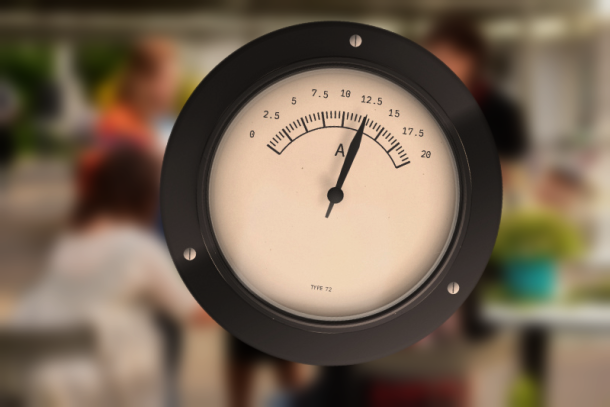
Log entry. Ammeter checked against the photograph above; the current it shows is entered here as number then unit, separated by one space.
12.5 A
